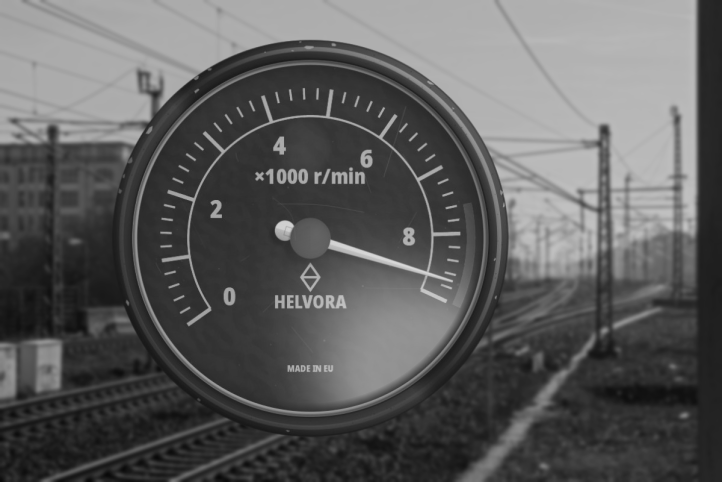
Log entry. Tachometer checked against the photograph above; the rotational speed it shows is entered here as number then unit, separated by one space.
8700 rpm
